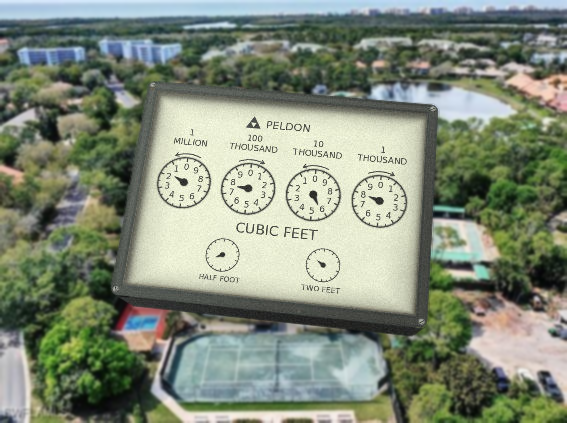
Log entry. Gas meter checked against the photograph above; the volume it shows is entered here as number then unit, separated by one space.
175800 ft³
